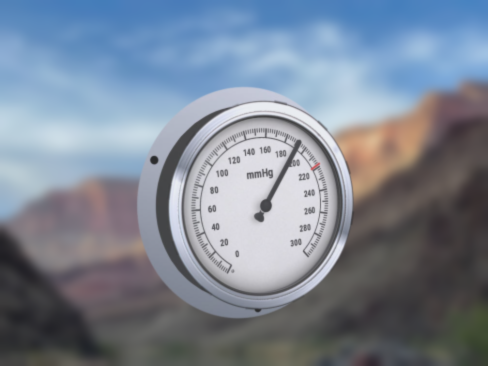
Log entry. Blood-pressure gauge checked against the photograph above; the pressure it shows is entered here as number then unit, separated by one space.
190 mmHg
